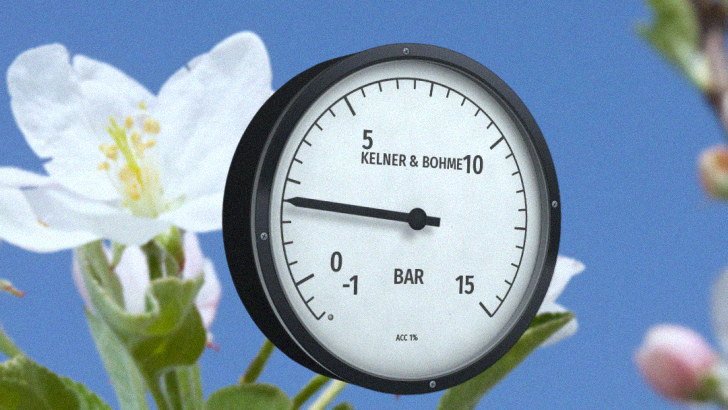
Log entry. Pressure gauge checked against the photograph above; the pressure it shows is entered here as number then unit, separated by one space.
2 bar
